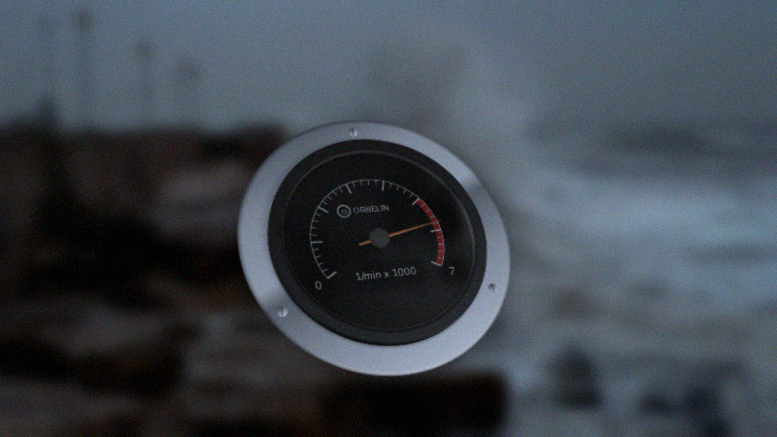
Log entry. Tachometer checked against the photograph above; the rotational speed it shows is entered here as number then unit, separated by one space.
5800 rpm
